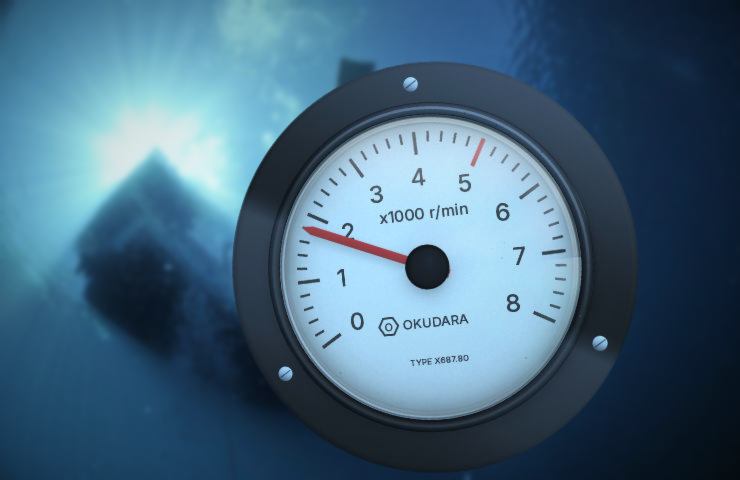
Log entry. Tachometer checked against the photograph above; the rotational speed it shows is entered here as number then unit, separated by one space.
1800 rpm
